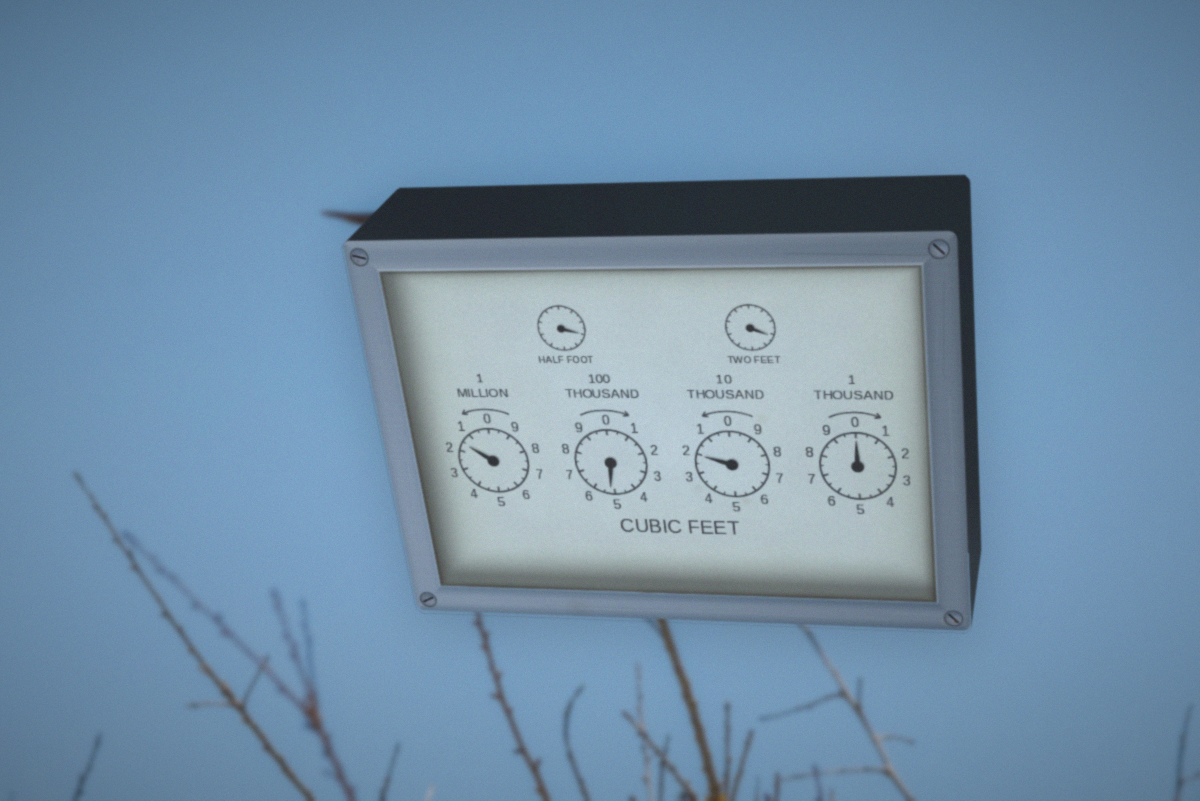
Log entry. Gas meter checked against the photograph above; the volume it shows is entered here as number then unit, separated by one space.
152000 ft³
